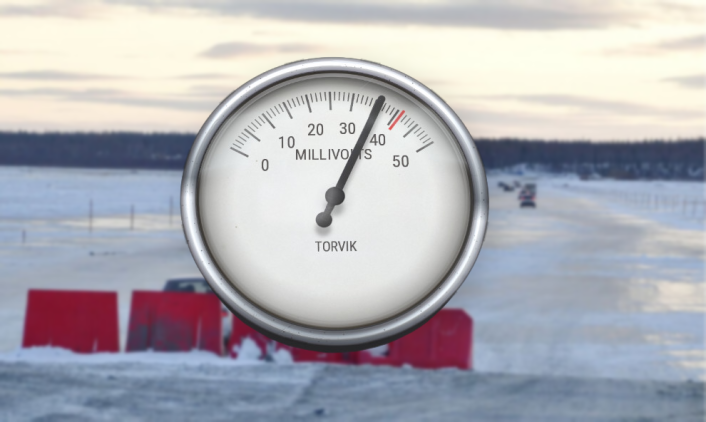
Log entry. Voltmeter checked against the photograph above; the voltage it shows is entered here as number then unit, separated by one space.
36 mV
